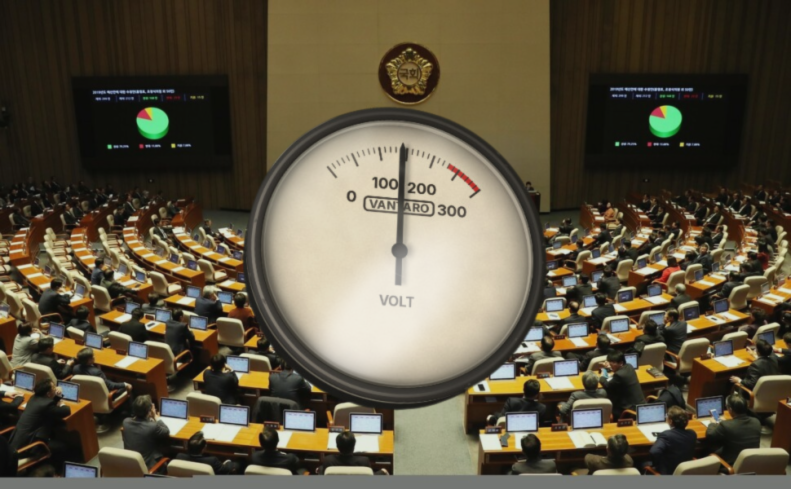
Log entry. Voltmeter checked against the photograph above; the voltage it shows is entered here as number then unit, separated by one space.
140 V
